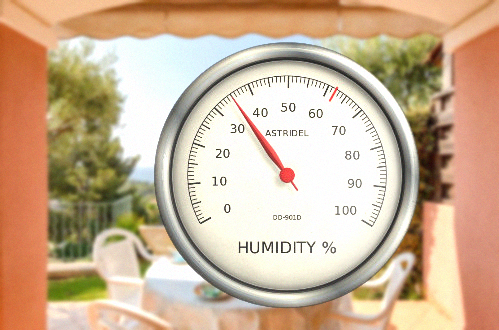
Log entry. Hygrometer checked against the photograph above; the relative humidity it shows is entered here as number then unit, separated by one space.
35 %
